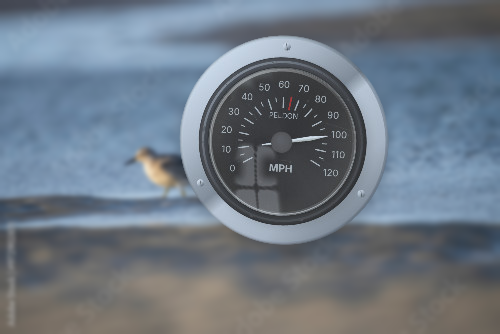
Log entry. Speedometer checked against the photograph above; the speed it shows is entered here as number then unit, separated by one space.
100 mph
